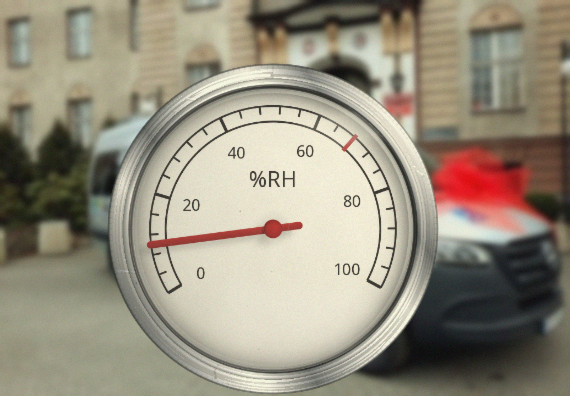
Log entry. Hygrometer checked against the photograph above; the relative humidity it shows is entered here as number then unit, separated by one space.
10 %
